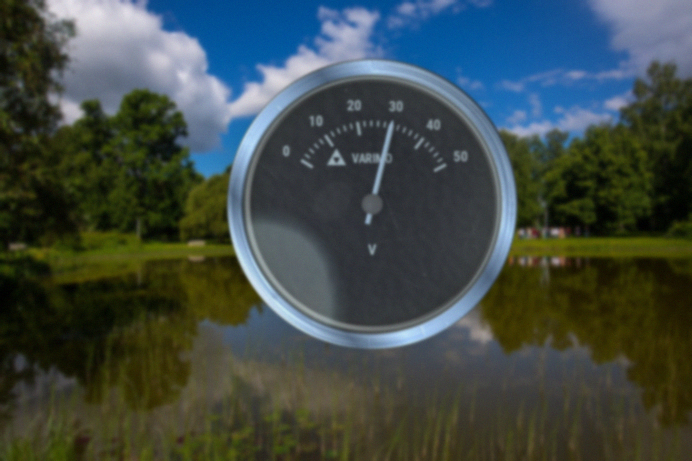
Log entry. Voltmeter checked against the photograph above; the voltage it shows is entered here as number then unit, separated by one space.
30 V
